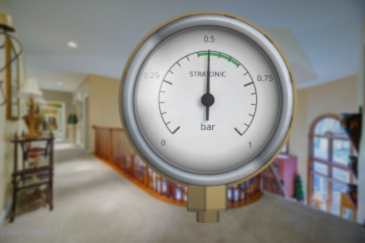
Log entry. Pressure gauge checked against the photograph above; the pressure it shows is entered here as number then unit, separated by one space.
0.5 bar
